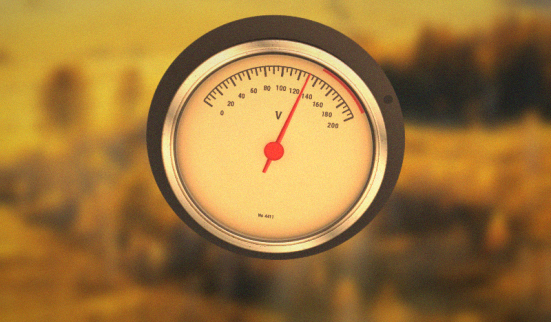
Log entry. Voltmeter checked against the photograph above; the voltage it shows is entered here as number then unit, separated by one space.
130 V
